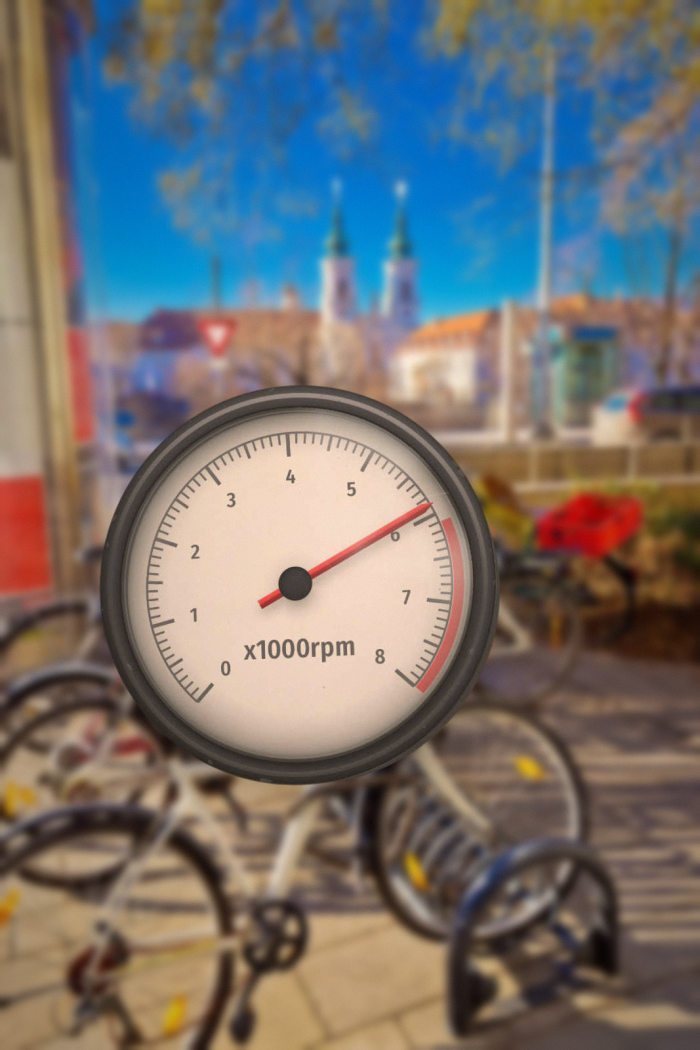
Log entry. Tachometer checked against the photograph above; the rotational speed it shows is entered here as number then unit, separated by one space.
5900 rpm
